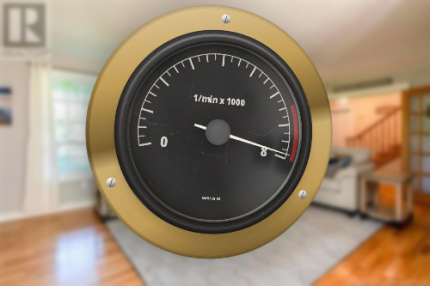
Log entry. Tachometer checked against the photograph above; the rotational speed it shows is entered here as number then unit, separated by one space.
7875 rpm
